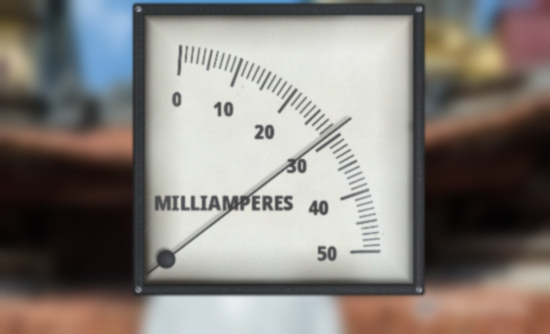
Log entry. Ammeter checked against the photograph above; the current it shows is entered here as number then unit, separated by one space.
29 mA
